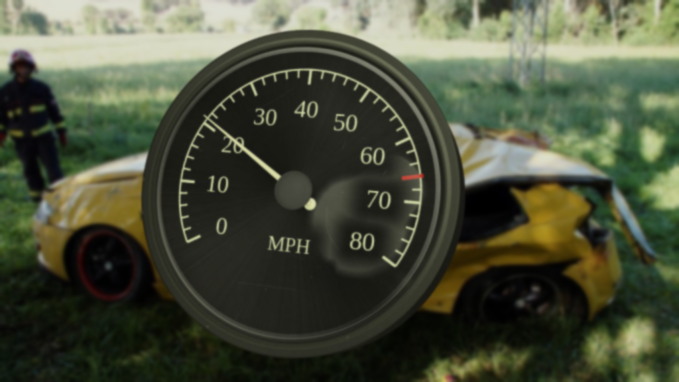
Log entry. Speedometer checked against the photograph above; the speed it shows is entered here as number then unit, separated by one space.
21 mph
